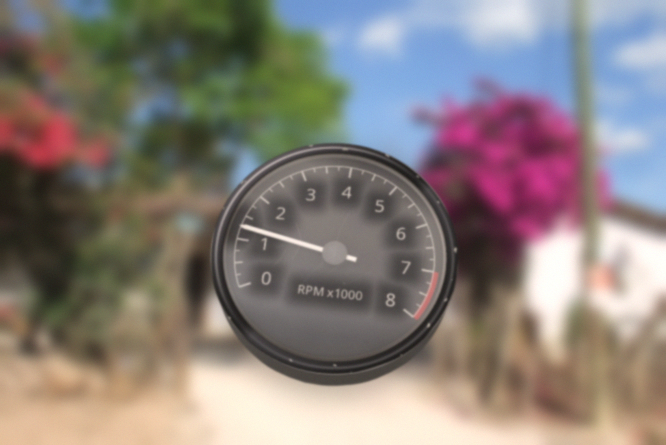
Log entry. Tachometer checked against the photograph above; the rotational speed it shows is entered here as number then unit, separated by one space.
1250 rpm
